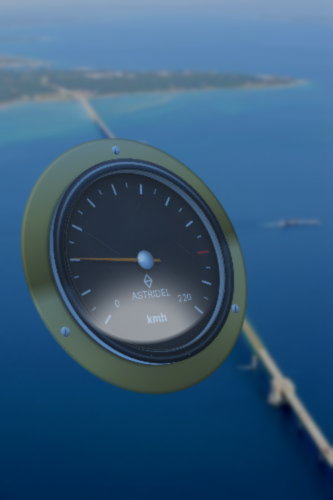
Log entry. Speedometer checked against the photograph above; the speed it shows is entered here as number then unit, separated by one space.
40 km/h
